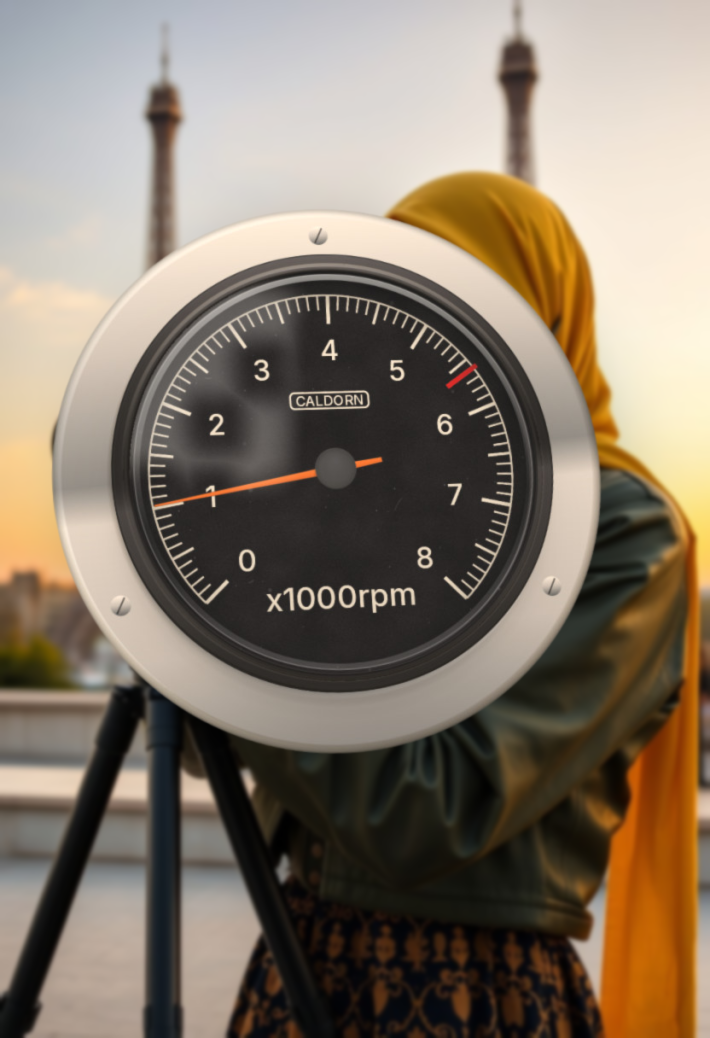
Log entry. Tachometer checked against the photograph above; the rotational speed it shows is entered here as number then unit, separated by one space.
1000 rpm
